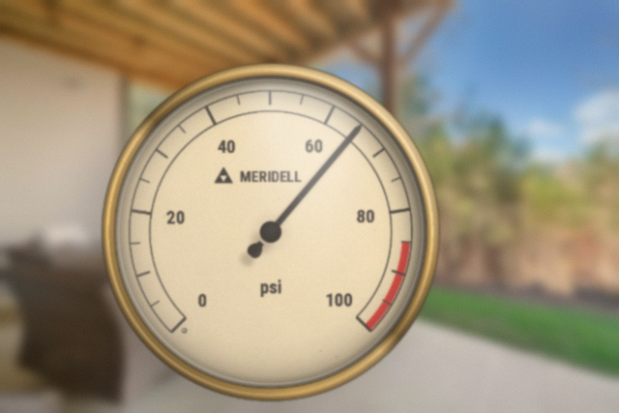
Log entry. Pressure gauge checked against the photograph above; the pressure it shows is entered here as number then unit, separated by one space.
65 psi
